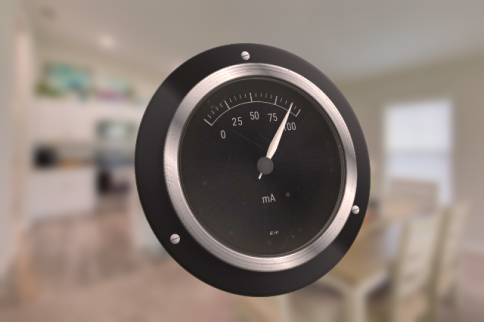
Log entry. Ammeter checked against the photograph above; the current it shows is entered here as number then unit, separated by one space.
90 mA
